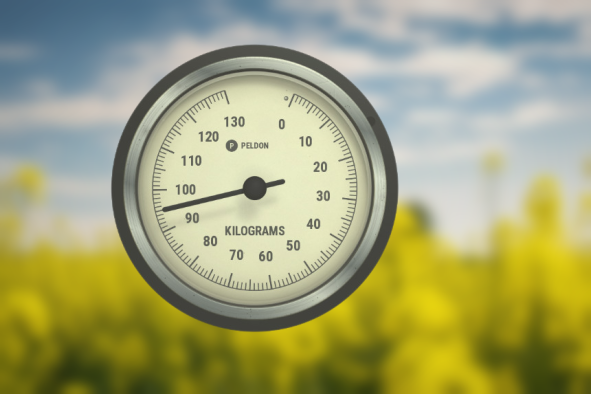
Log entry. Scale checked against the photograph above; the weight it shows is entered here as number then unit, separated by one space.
95 kg
